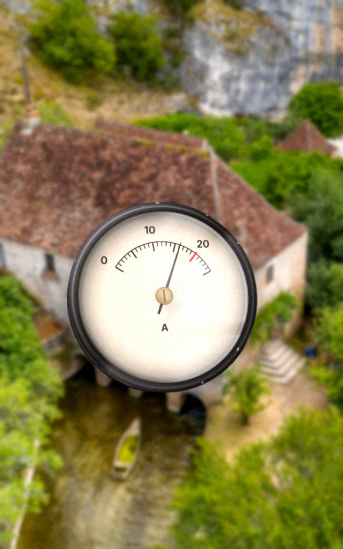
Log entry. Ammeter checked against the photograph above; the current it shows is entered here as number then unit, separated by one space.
16 A
